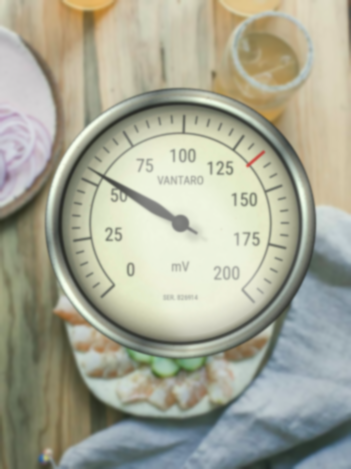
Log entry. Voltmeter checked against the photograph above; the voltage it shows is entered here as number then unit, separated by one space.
55 mV
